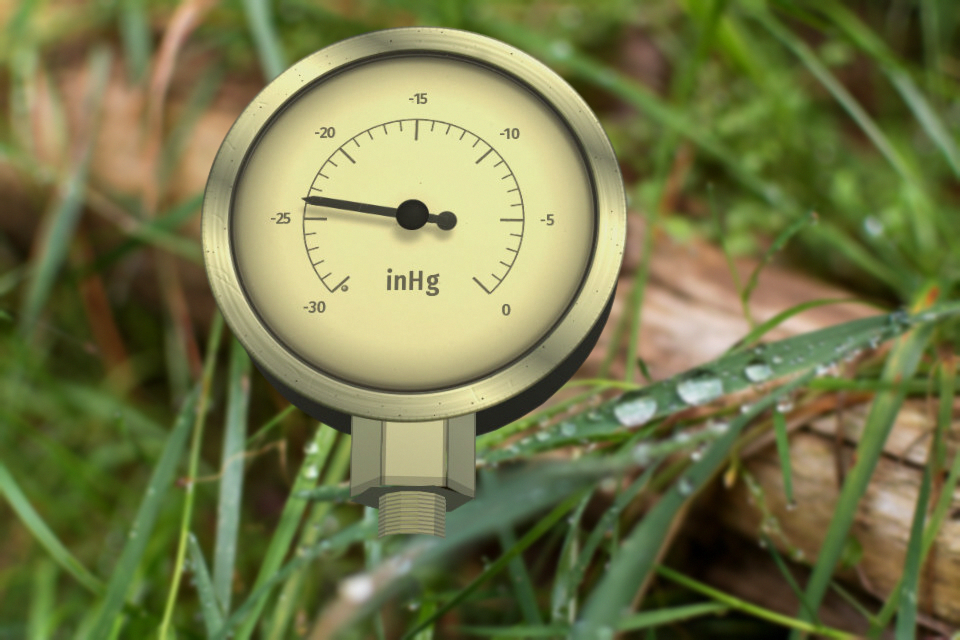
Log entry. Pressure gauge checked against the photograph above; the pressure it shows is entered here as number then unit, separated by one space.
-24 inHg
